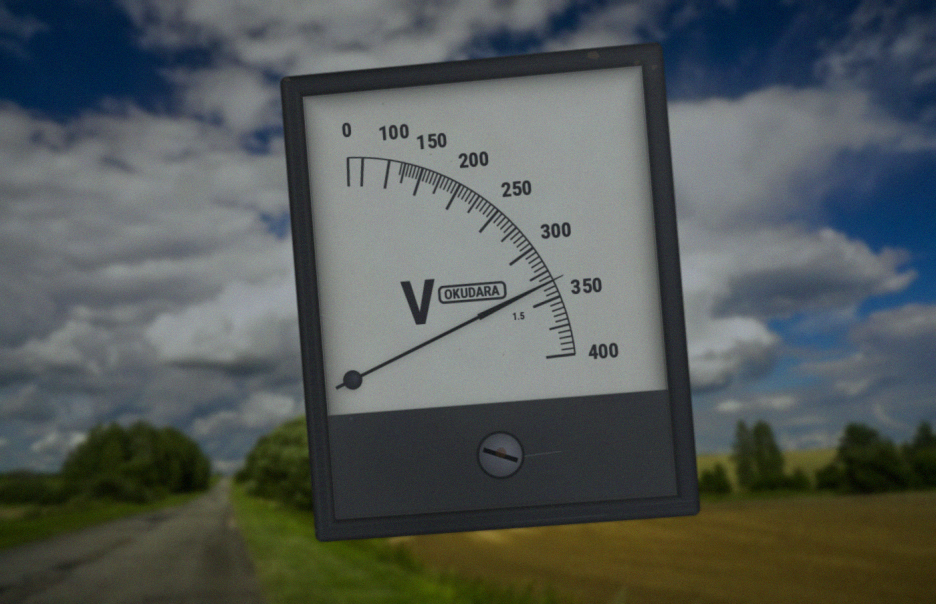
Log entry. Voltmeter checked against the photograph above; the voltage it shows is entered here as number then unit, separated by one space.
335 V
